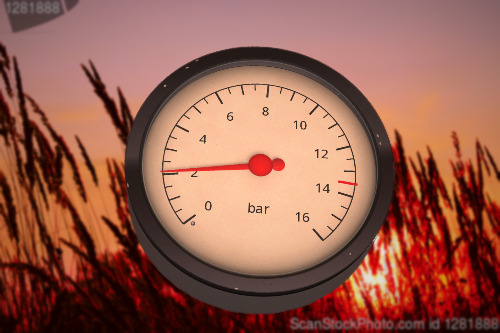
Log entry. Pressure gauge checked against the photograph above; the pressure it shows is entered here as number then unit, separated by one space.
2 bar
